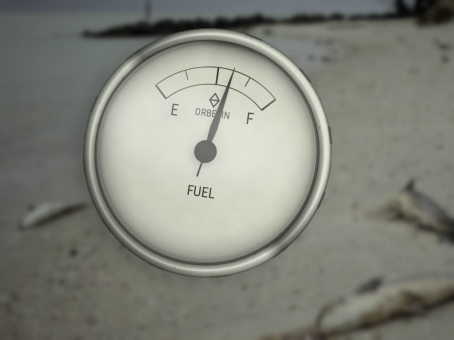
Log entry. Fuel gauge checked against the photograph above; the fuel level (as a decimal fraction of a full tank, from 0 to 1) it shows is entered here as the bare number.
0.625
